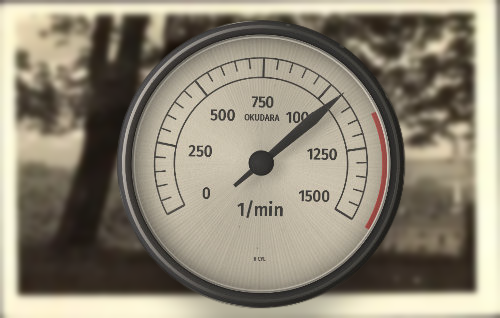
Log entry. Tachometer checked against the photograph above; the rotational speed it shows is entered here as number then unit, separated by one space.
1050 rpm
